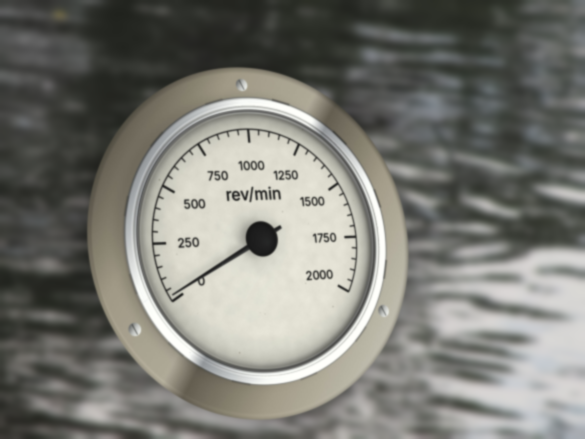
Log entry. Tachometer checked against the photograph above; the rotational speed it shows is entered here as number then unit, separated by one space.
25 rpm
